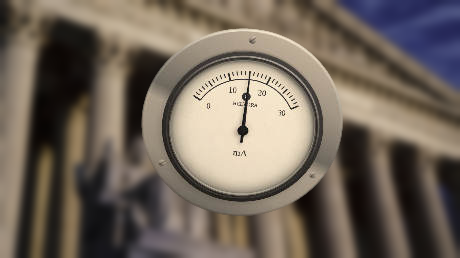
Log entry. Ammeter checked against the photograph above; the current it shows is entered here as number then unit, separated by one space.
15 mA
